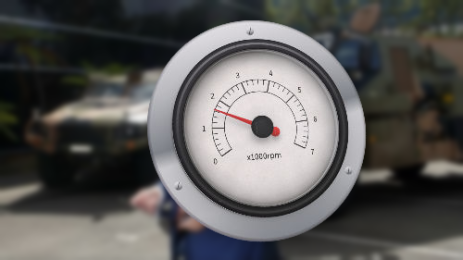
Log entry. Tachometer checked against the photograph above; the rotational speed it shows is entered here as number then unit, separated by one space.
1600 rpm
